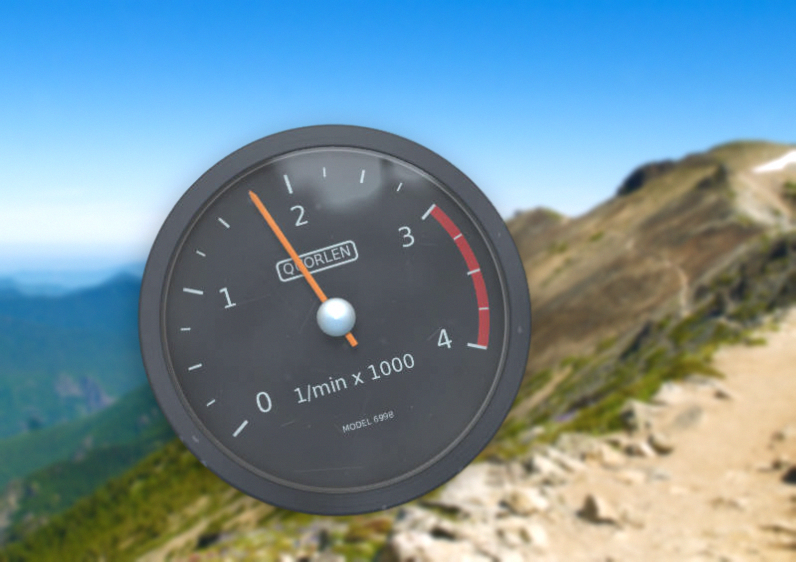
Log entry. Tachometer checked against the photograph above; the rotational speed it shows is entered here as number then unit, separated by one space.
1750 rpm
